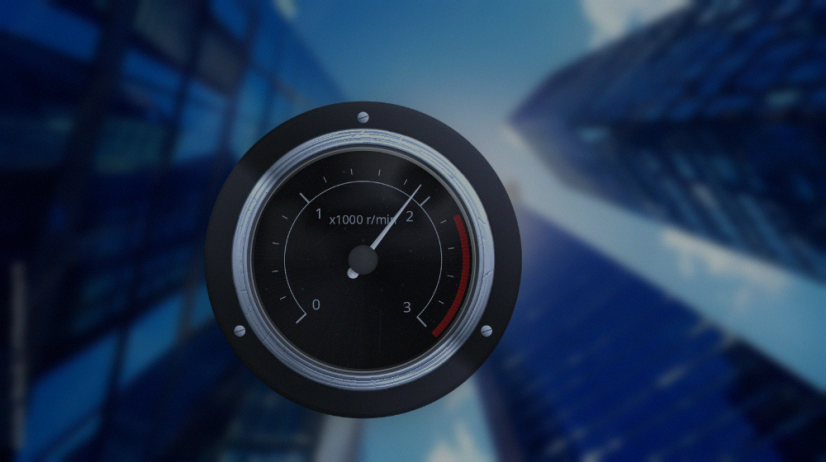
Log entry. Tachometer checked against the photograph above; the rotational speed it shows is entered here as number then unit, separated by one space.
1900 rpm
